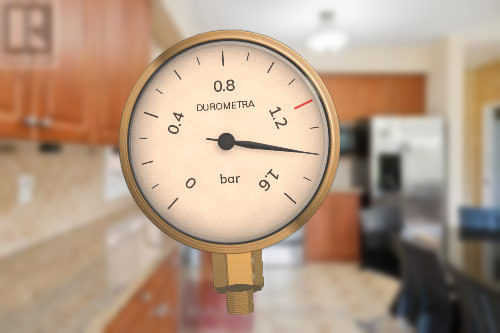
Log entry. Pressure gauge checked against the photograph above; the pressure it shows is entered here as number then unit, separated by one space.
1.4 bar
